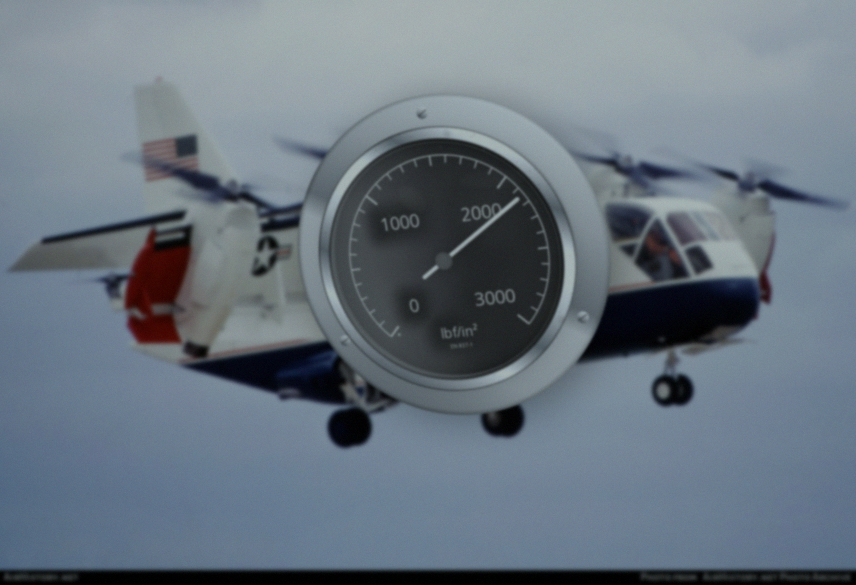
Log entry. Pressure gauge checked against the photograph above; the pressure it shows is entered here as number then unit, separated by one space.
2150 psi
